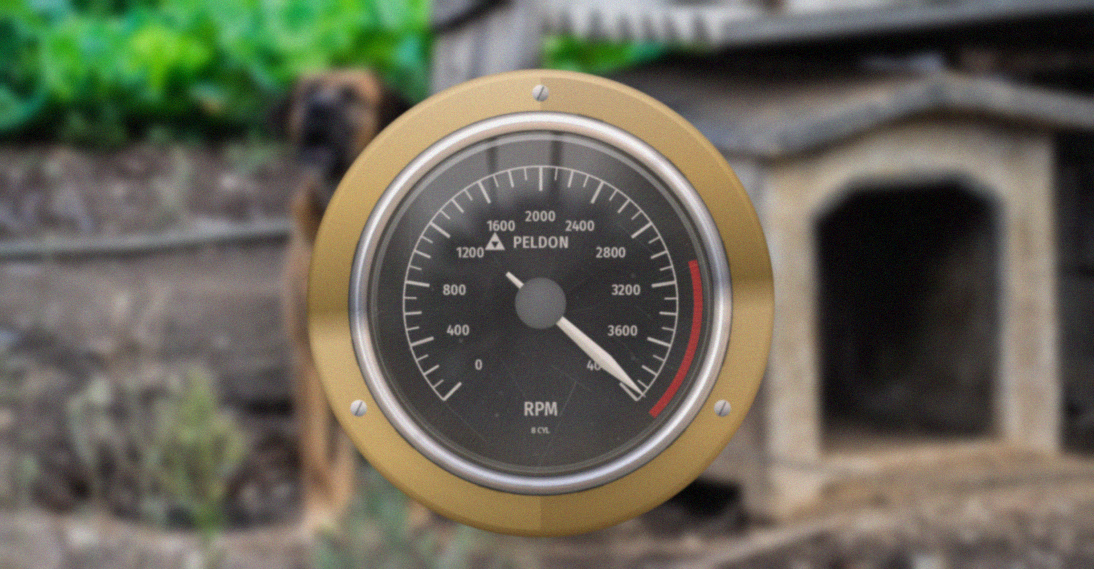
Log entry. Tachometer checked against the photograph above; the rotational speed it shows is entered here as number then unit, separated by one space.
3950 rpm
